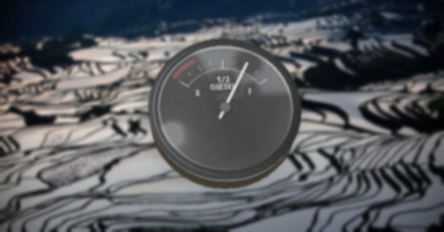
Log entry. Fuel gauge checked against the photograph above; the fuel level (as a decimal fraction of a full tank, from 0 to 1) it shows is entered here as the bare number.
0.75
